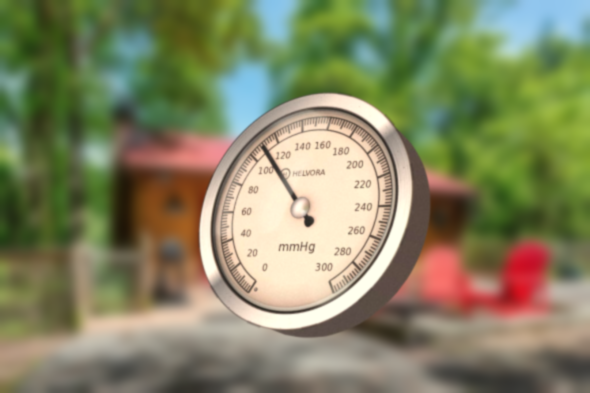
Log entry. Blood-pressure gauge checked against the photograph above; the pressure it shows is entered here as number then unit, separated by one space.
110 mmHg
